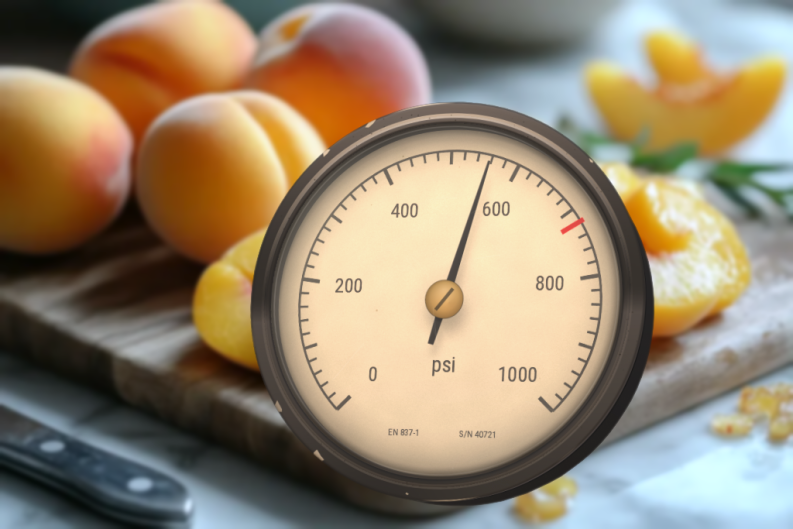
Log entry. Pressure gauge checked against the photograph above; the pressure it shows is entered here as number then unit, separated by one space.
560 psi
